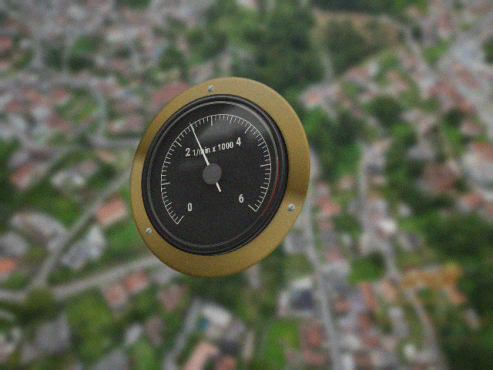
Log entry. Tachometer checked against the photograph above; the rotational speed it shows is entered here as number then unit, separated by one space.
2500 rpm
